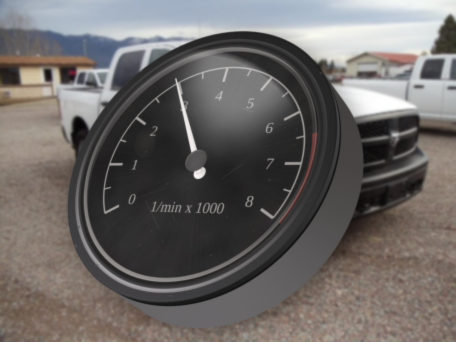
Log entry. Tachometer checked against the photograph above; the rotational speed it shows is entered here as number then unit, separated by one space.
3000 rpm
